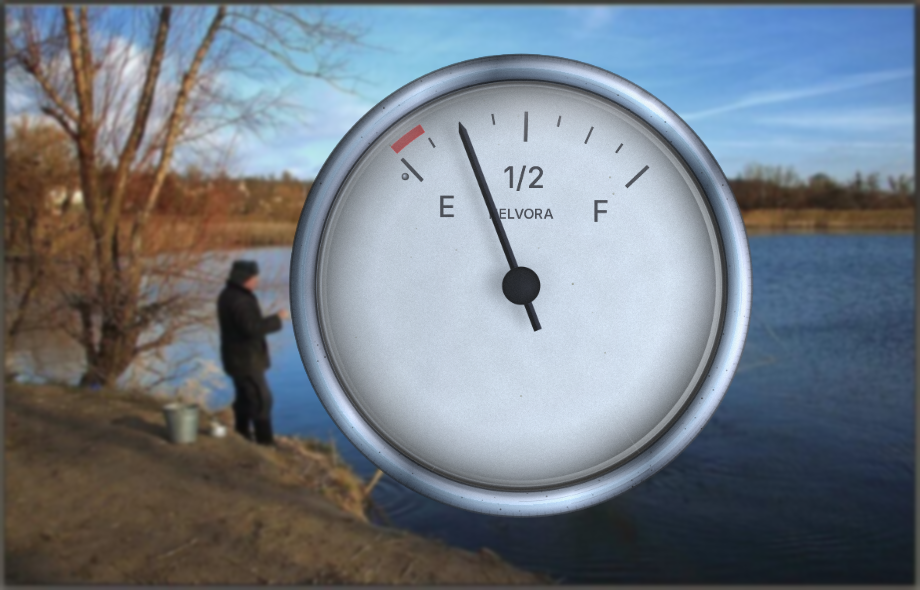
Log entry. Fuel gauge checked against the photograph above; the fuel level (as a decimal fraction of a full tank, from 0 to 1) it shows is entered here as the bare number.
0.25
